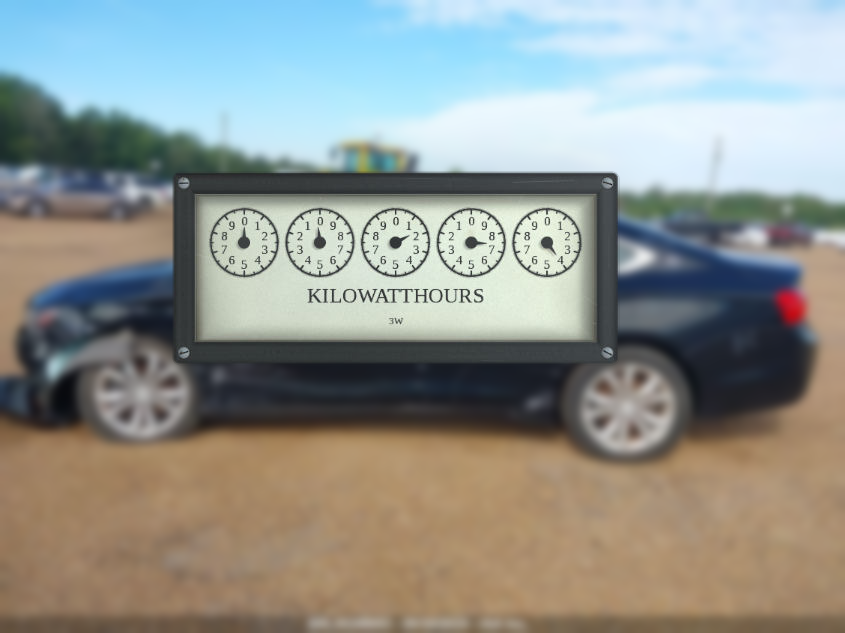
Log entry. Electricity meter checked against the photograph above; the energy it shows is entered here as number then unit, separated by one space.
174 kWh
